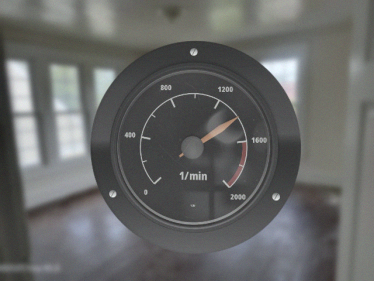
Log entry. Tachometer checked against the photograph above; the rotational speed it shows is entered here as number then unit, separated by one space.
1400 rpm
